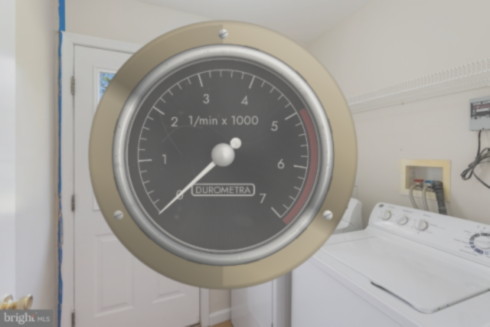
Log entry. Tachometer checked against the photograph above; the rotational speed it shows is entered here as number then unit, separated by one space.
0 rpm
